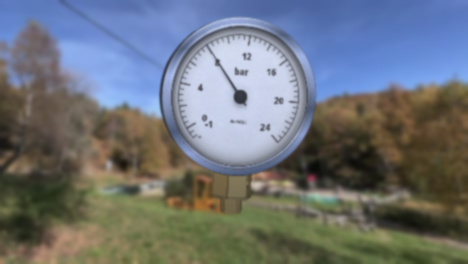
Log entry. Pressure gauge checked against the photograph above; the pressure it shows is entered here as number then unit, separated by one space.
8 bar
